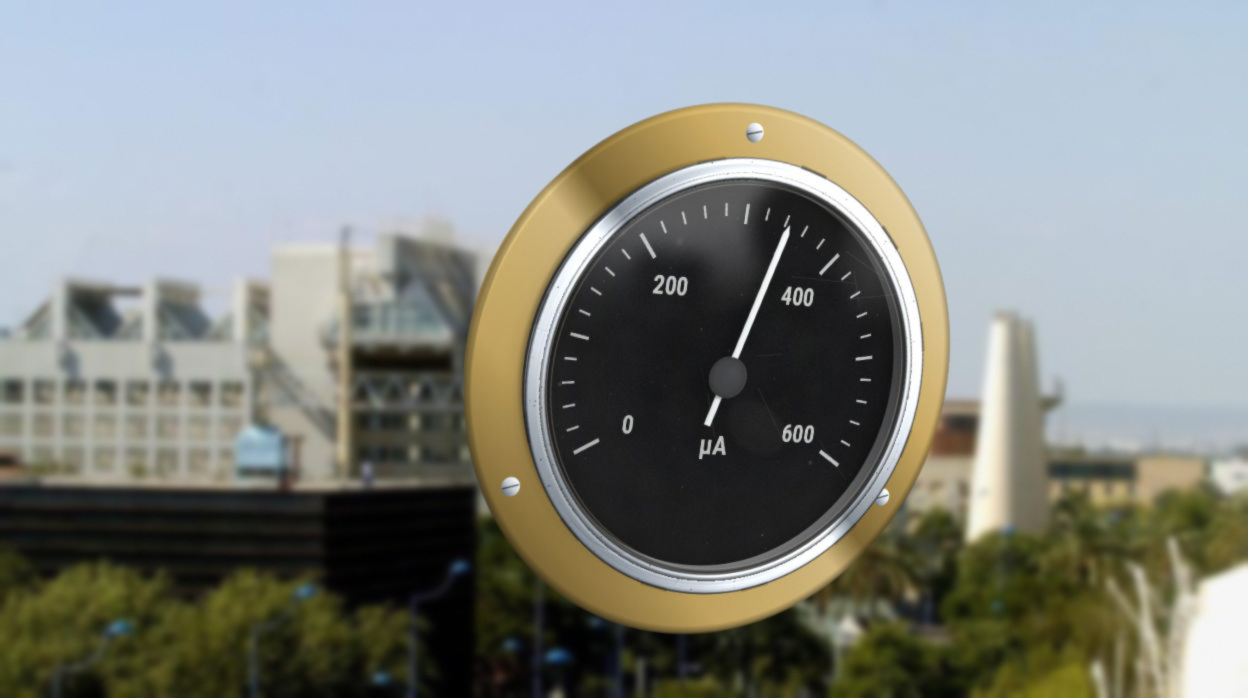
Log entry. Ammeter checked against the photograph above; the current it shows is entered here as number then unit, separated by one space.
340 µA
